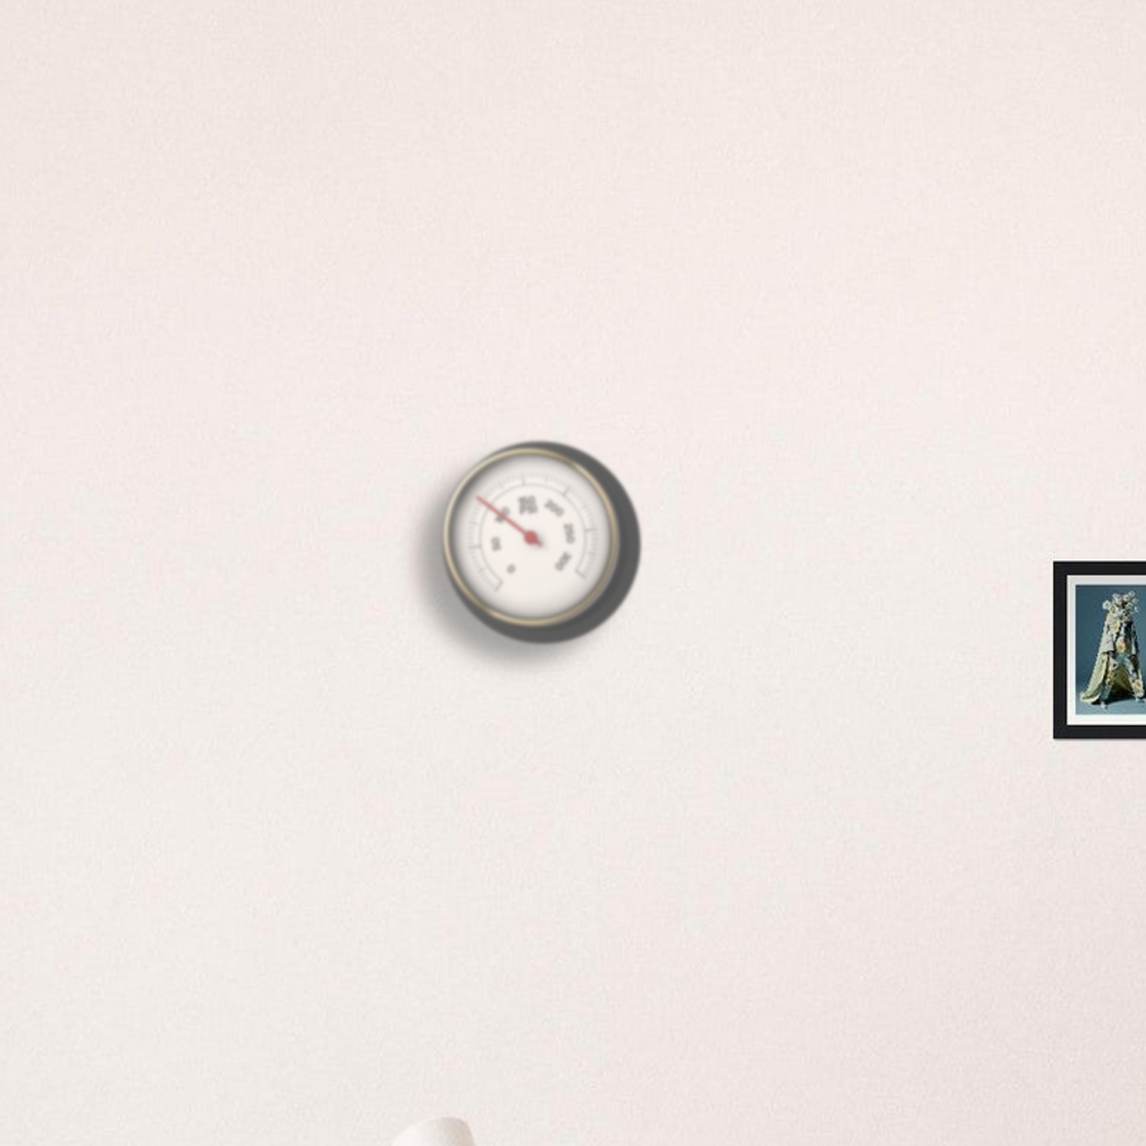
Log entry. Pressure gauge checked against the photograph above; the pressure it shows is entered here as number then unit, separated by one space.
100 psi
